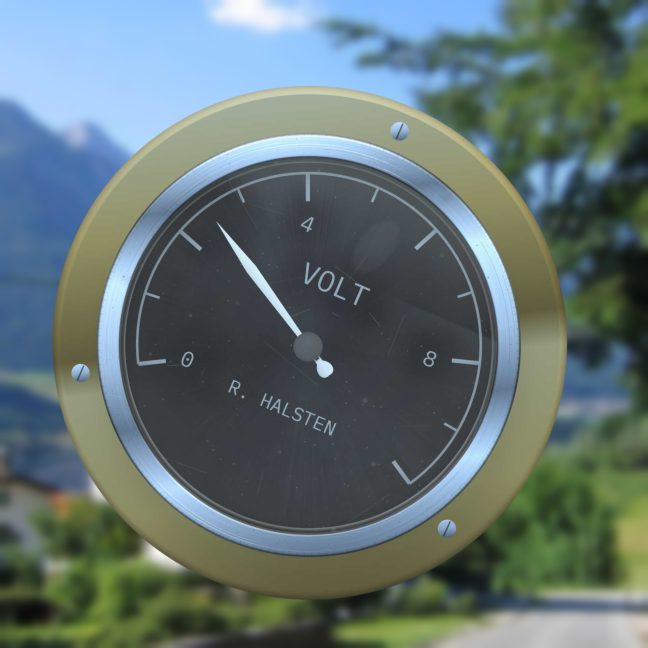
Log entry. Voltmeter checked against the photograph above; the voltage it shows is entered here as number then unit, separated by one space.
2.5 V
